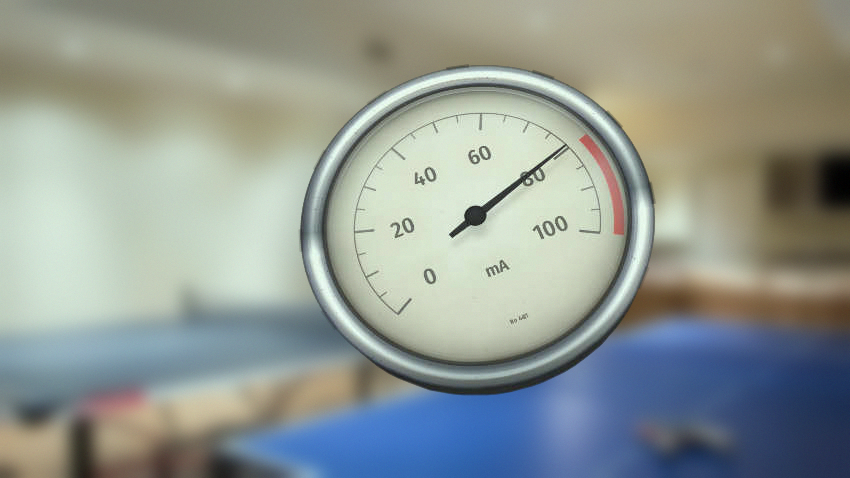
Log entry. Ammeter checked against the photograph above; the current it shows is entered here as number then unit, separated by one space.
80 mA
